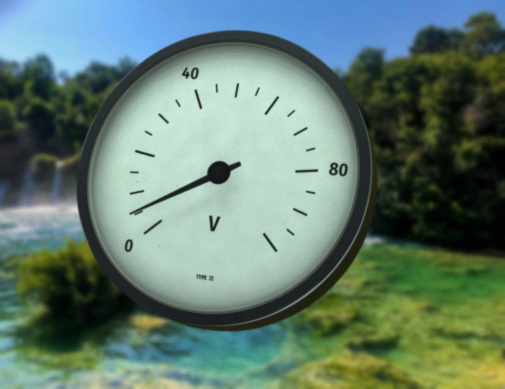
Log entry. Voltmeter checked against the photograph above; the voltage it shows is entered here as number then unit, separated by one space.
5 V
